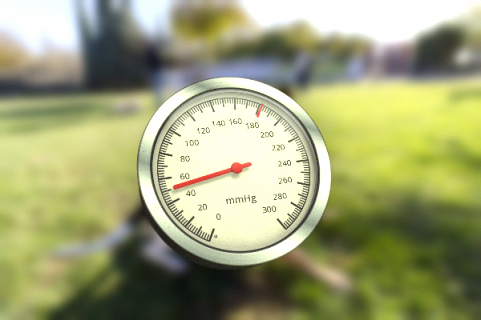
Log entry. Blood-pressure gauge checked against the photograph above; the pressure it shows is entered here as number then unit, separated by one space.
50 mmHg
